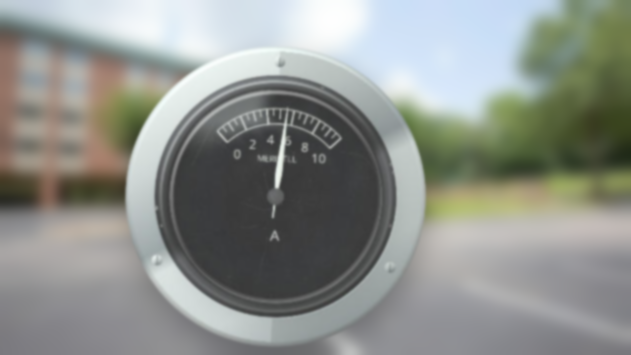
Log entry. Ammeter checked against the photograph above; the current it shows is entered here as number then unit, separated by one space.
5.5 A
